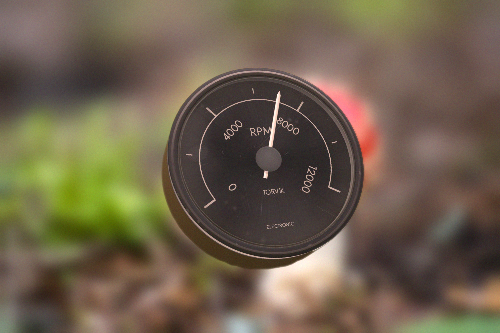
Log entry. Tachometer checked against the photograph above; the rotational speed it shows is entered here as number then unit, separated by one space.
7000 rpm
